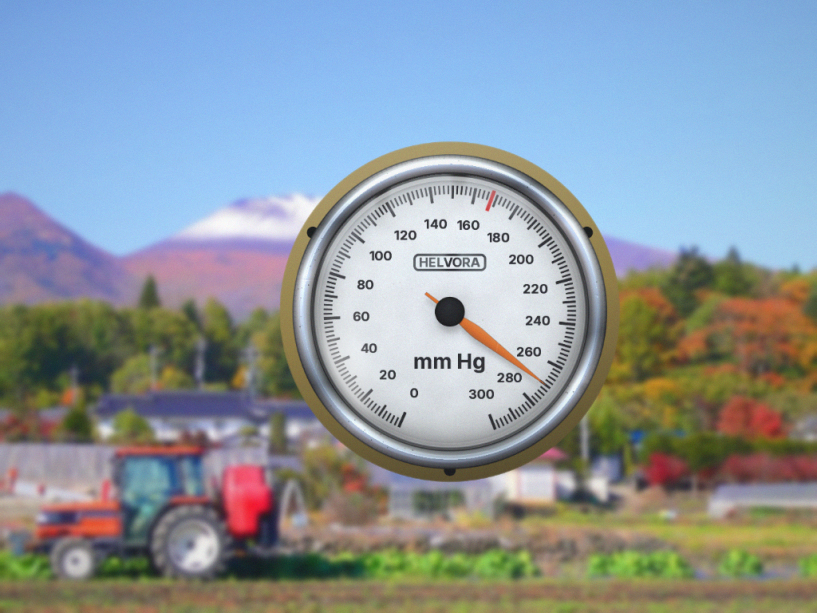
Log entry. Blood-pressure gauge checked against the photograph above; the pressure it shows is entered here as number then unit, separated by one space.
270 mmHg
